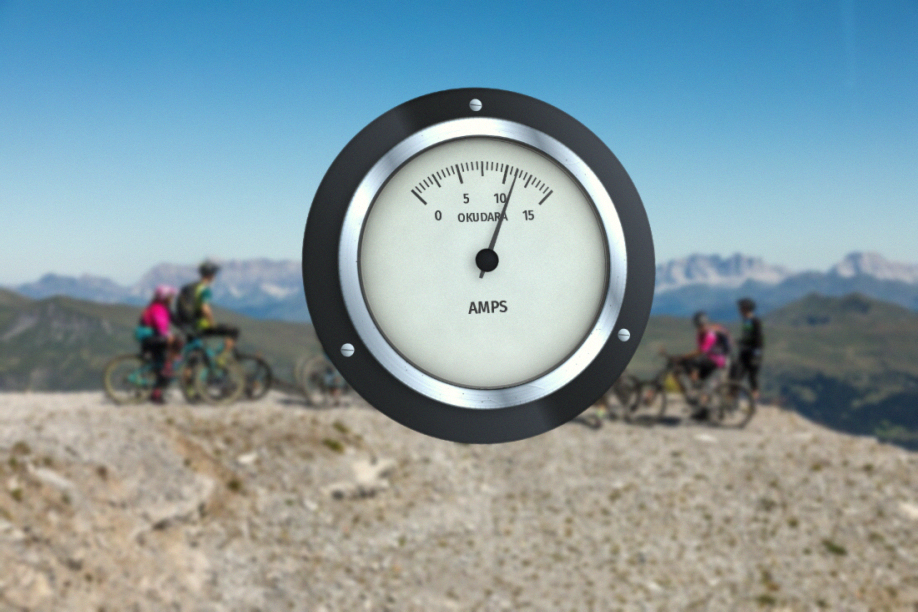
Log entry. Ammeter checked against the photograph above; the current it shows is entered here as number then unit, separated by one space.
11 A
